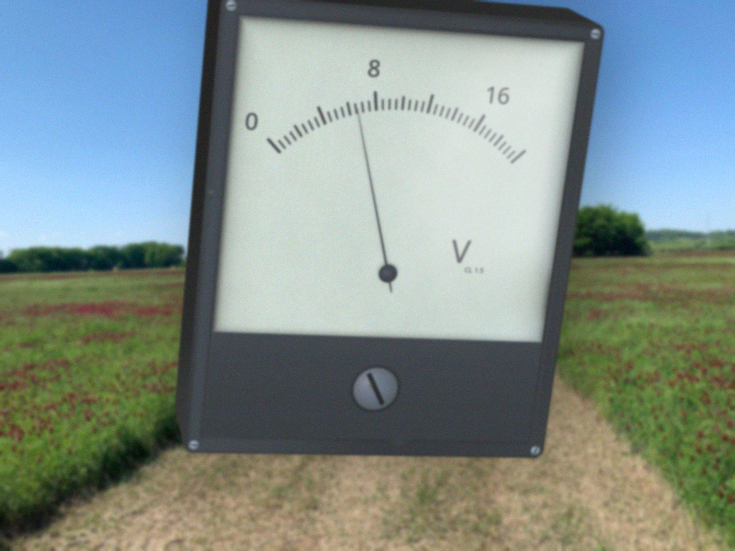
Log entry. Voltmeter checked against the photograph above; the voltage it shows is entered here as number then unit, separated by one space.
6.5 V
